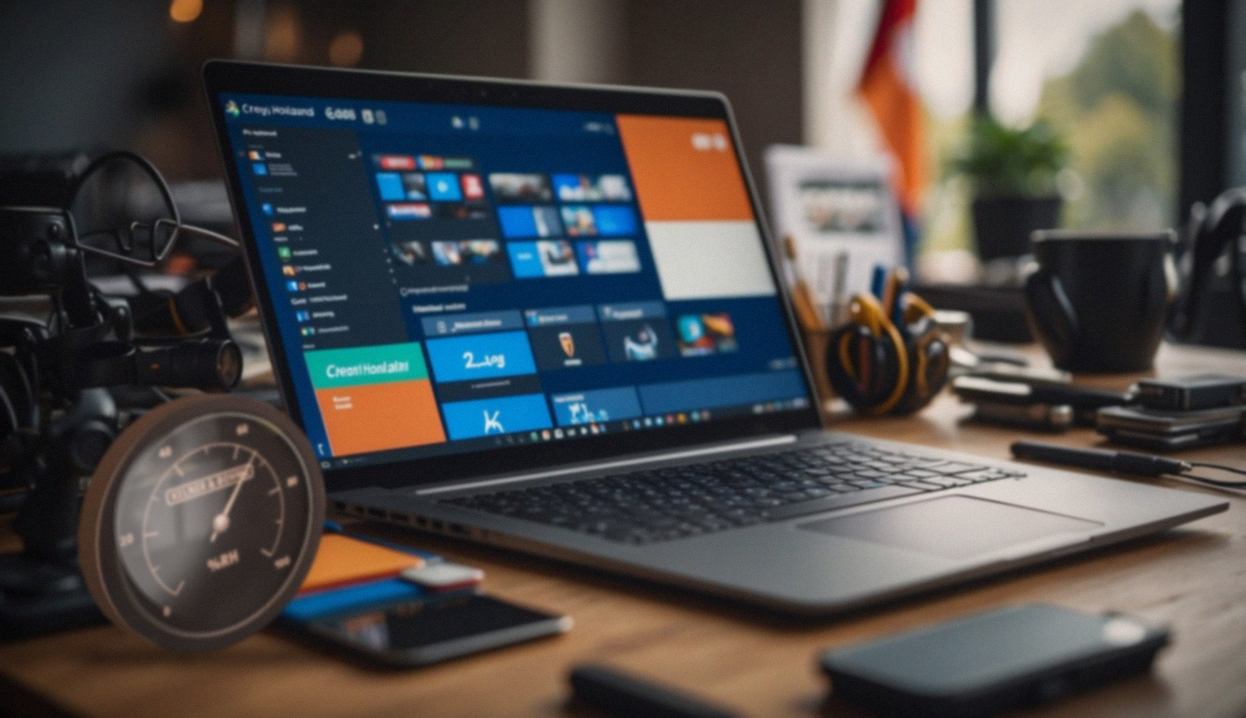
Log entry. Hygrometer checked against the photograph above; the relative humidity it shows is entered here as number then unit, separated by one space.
65 %
